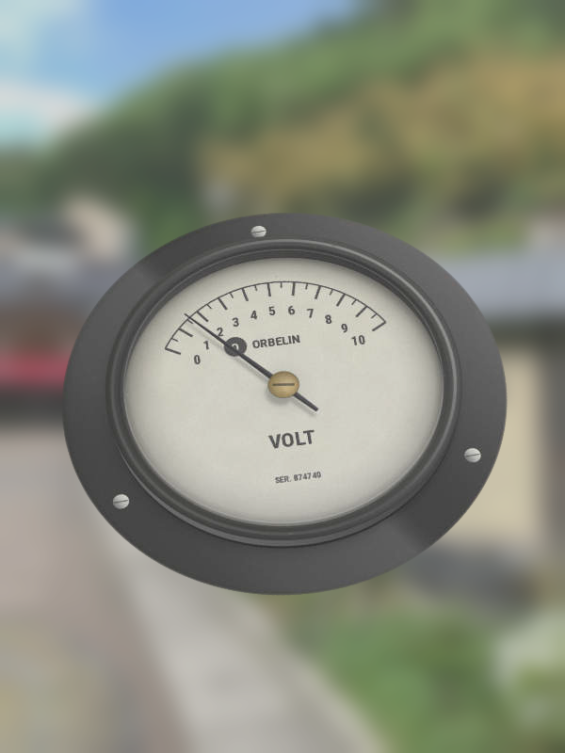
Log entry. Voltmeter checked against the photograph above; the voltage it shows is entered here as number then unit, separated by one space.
1.5 V
